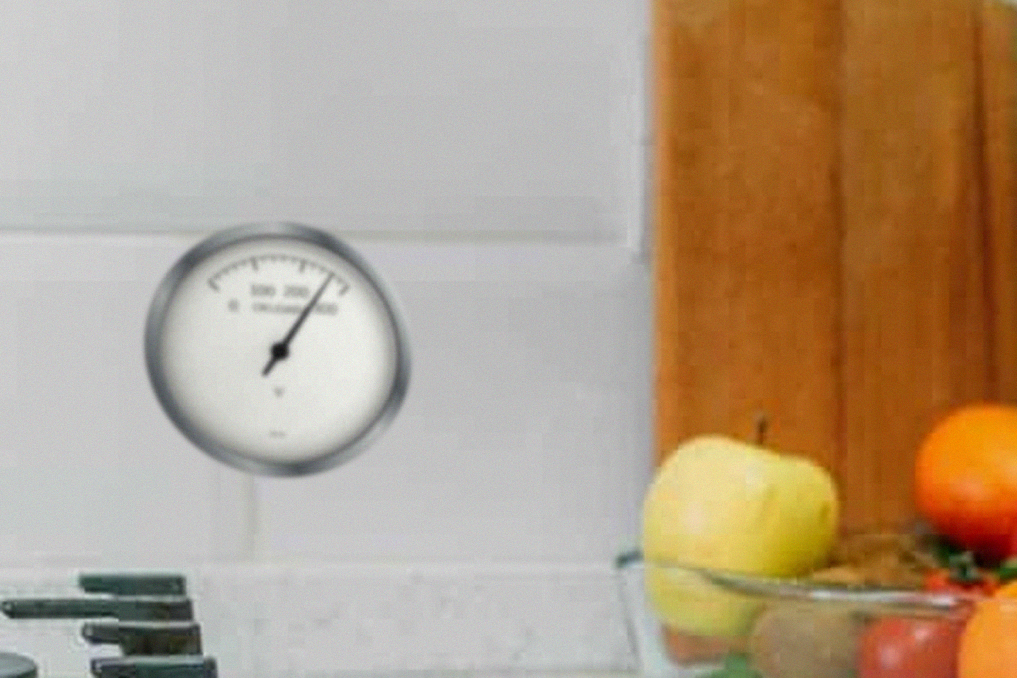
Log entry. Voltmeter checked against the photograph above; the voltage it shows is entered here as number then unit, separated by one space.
260 V
